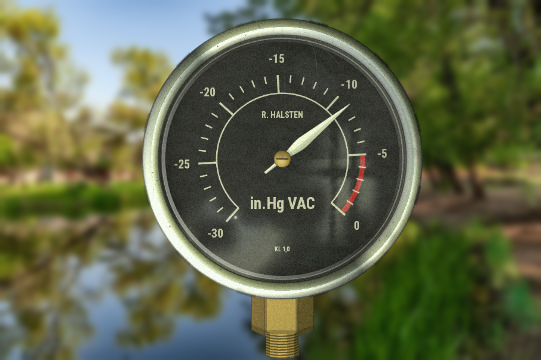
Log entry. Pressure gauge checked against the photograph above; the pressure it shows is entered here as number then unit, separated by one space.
-9 inHg
